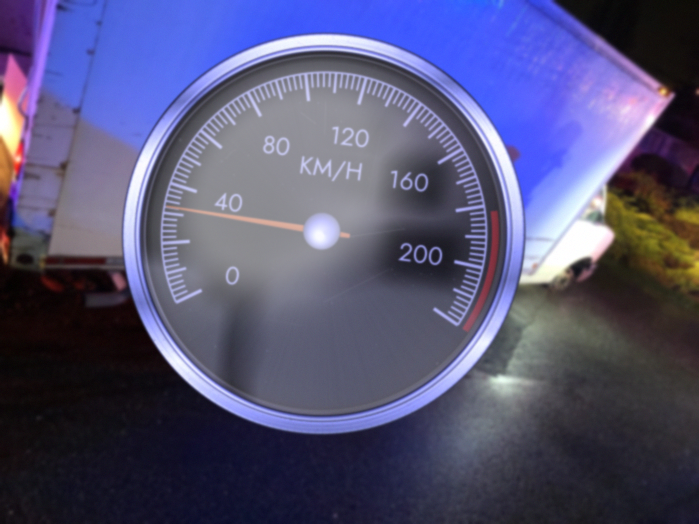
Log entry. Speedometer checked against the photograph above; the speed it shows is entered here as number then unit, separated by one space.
32 km/h
